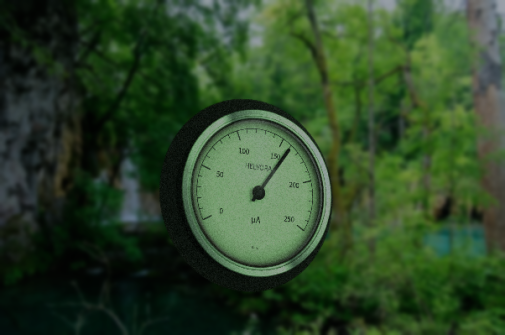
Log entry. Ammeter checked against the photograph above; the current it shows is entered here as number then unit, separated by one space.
160 µA
